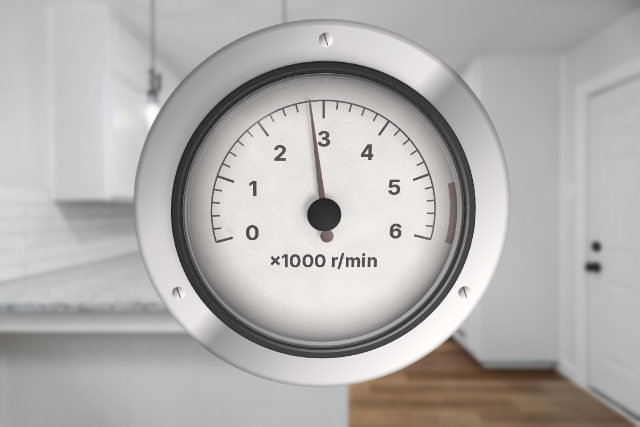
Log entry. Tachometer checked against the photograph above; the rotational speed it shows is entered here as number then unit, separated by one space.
2800 rpm
